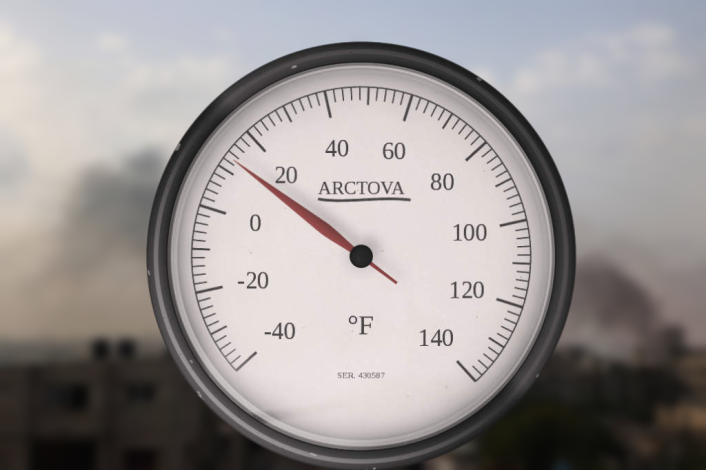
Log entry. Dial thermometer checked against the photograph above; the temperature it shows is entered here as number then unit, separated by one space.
13 °F
